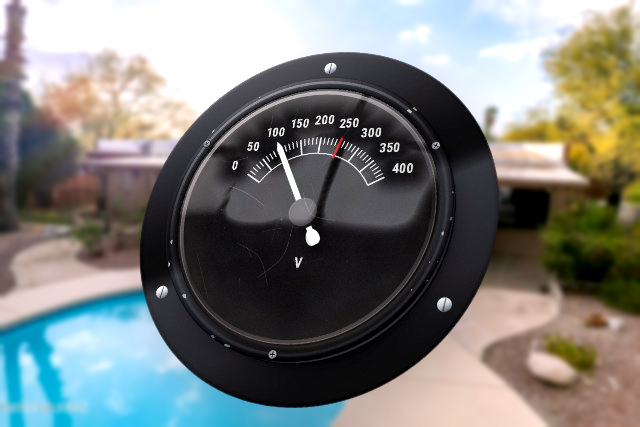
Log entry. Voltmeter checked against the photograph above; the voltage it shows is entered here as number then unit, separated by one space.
100 V
